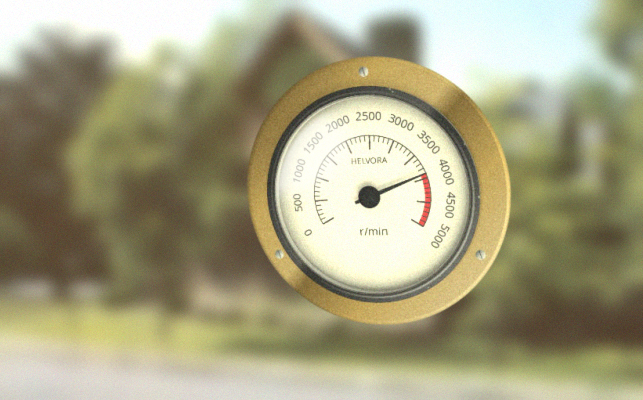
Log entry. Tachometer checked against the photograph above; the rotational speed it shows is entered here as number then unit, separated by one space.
3900 rpm
